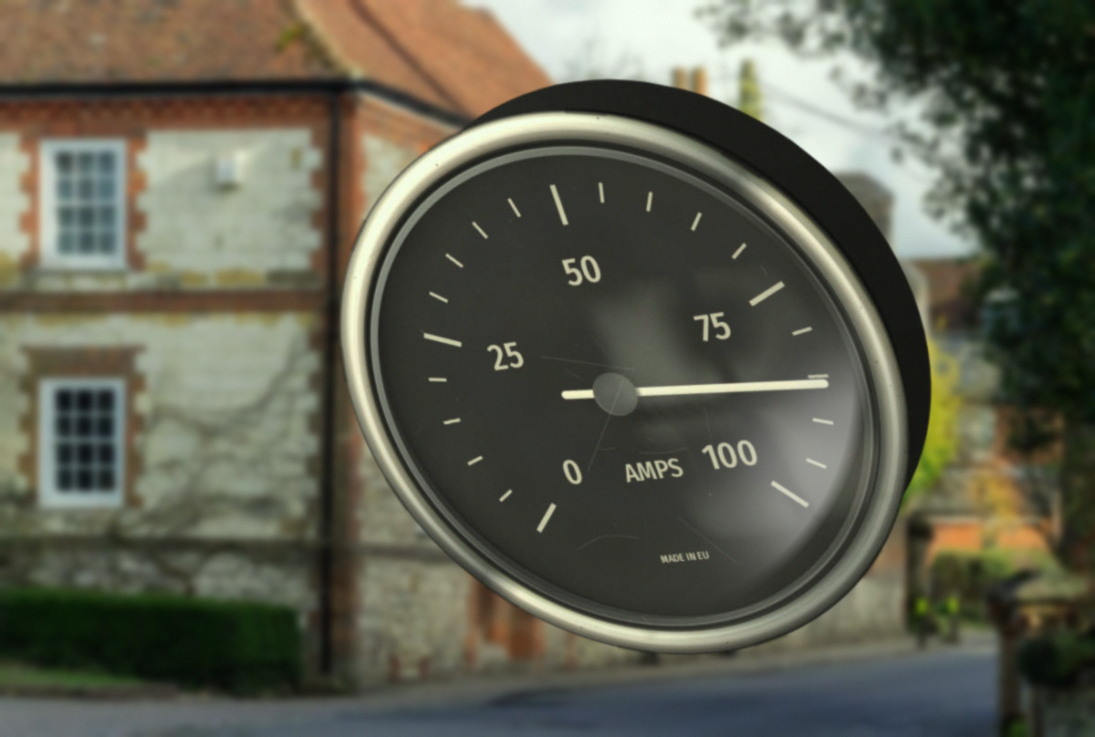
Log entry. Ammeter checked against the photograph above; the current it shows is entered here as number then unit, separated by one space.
85 A
